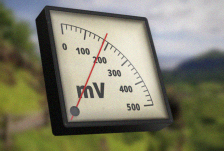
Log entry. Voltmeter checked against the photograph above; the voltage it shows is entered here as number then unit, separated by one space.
180 mV
